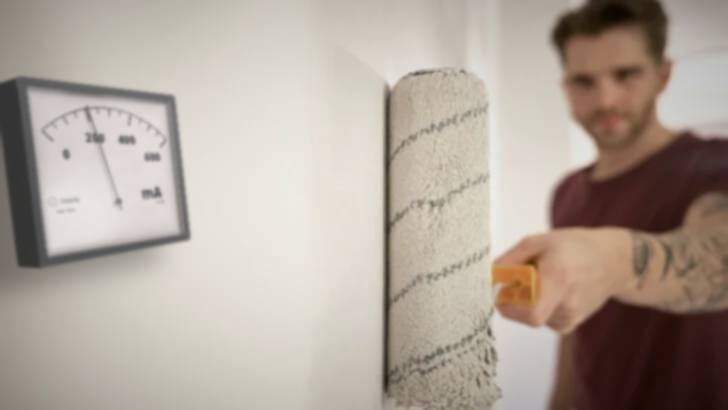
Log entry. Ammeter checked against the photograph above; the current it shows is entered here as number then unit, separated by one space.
200 mA
